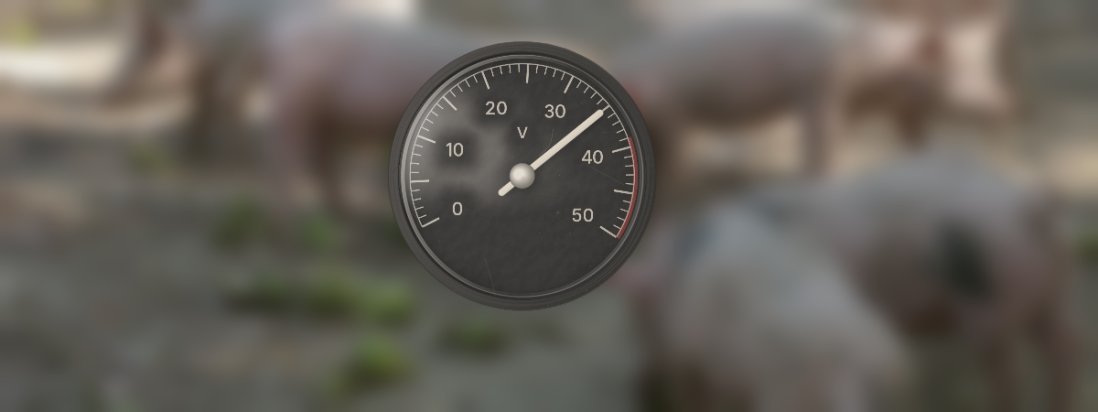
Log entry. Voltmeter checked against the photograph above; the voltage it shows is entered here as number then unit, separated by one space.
35 V
